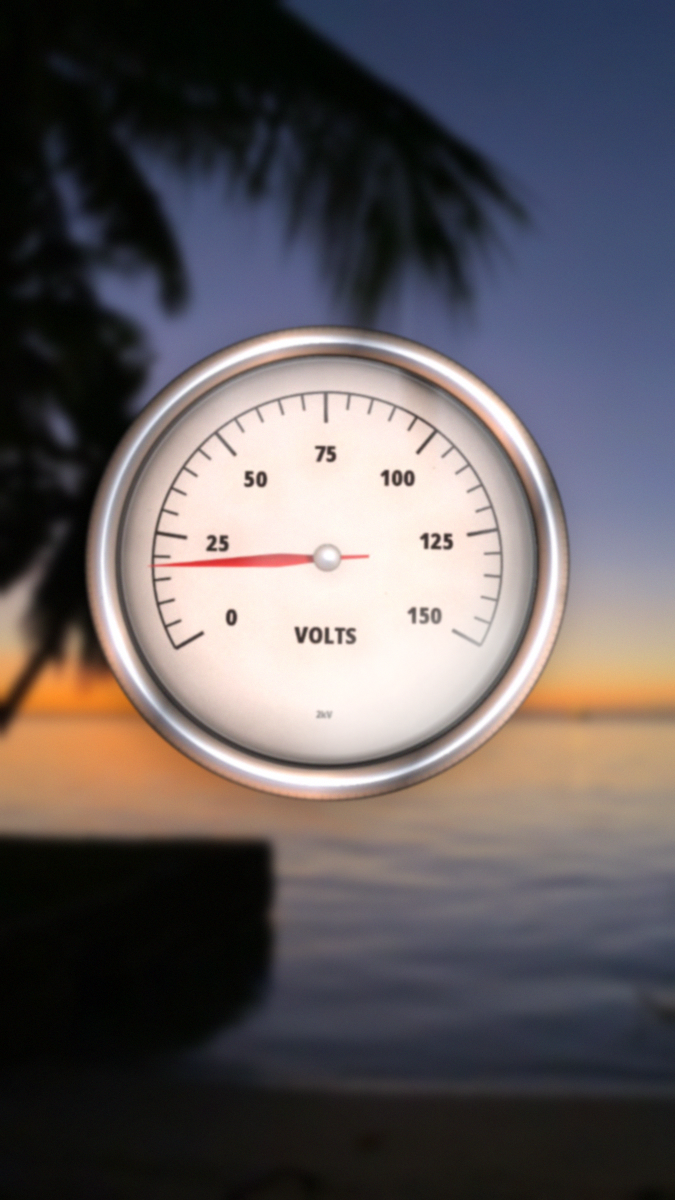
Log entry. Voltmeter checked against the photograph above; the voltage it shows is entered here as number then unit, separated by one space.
17.5 V
